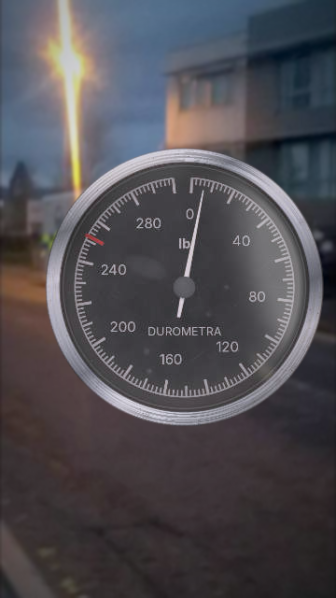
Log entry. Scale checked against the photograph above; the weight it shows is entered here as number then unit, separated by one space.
6 lb
